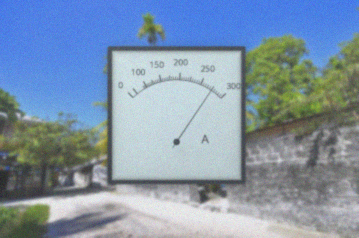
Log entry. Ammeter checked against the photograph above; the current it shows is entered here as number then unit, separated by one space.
275 A
